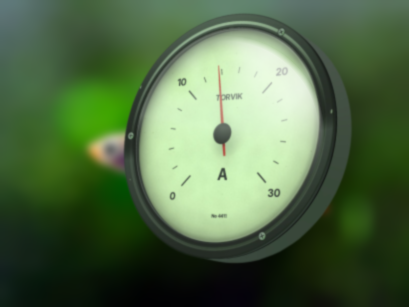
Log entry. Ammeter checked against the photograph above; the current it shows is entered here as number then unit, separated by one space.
14 A
